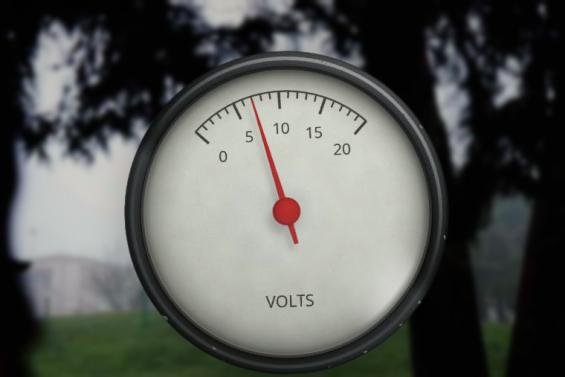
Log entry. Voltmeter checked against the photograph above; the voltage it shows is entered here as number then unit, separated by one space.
7 V
